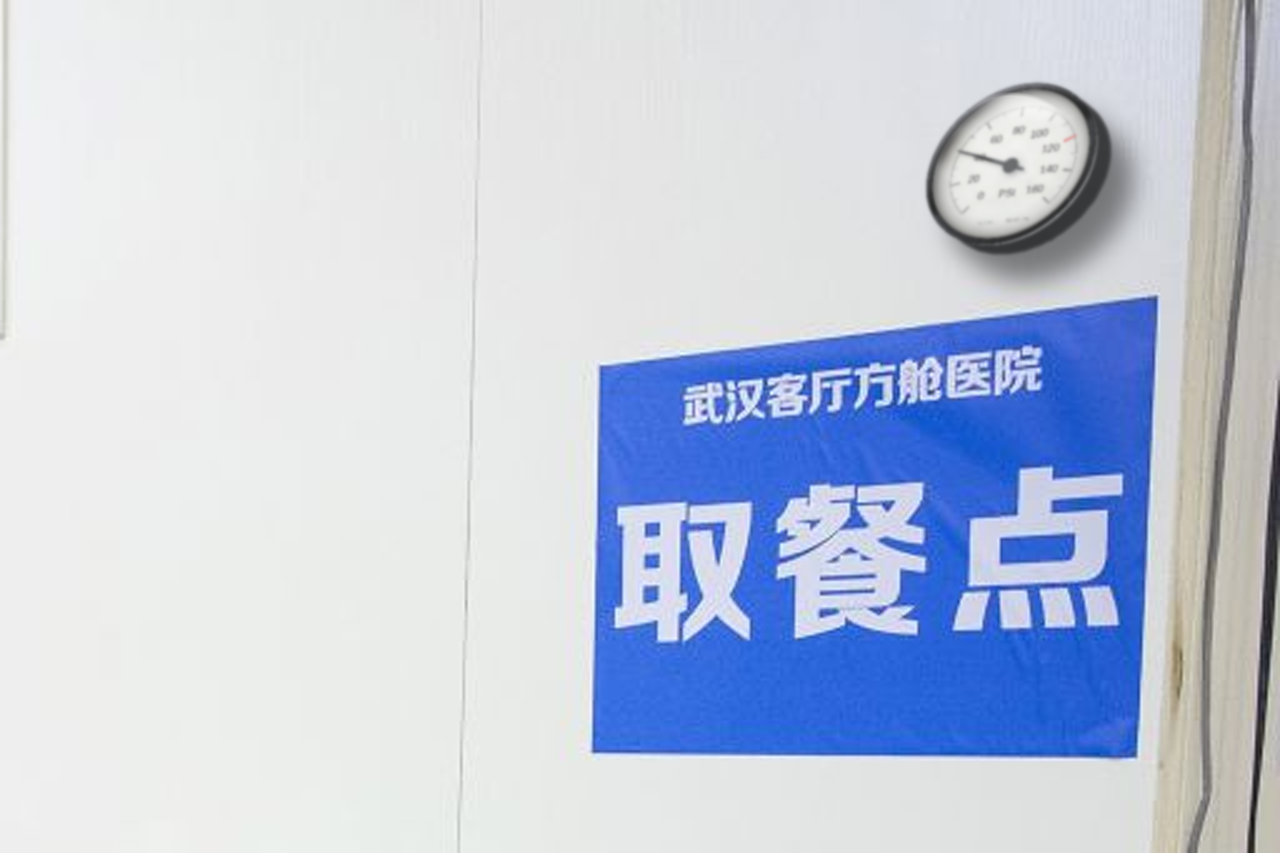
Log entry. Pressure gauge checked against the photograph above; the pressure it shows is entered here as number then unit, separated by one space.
40 psi
